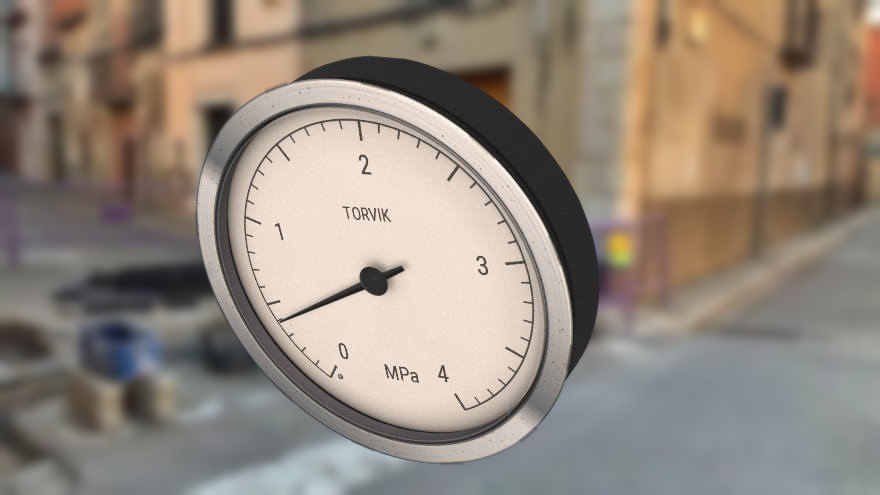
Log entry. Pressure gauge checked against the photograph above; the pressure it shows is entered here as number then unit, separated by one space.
0.4 MPa
